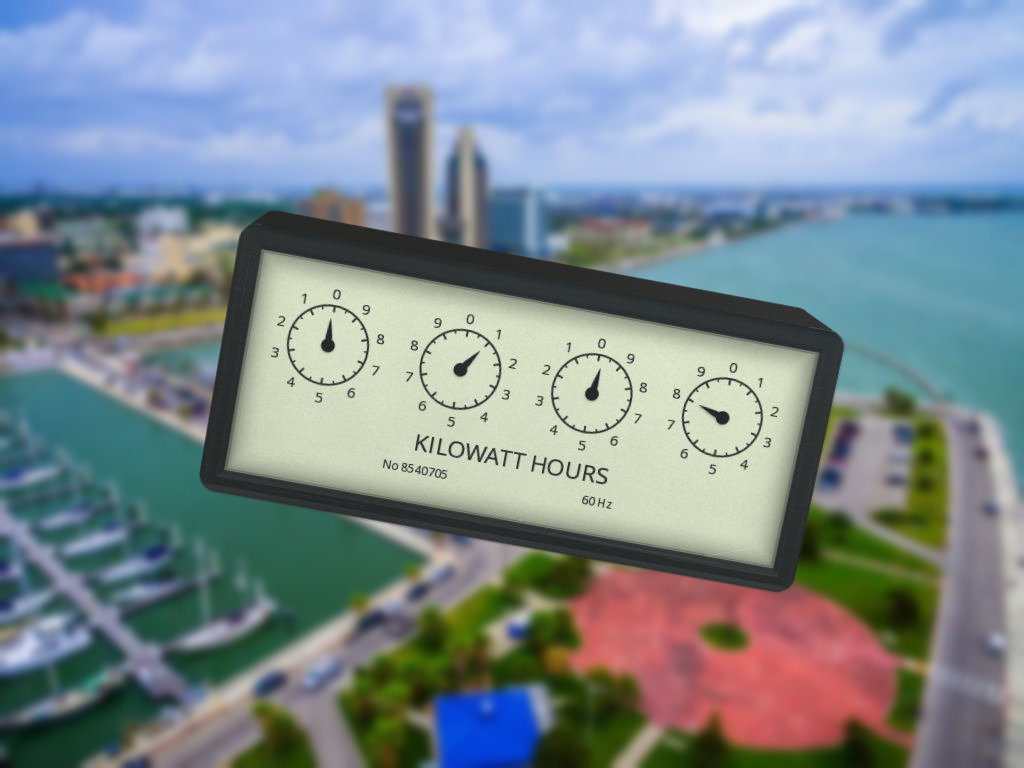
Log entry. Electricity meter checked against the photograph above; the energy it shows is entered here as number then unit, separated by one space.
98 kWh
